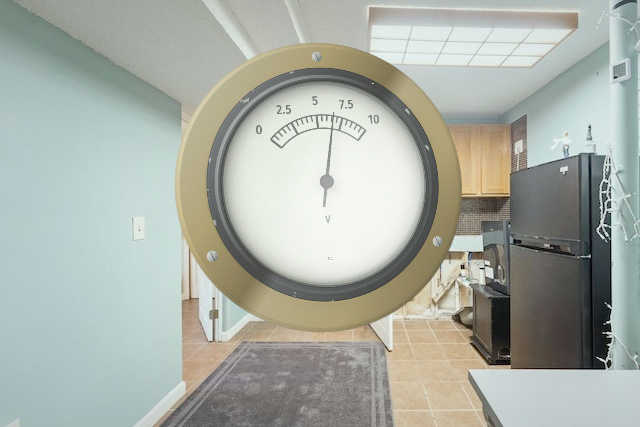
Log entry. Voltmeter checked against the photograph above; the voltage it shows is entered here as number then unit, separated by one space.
6.5 V
